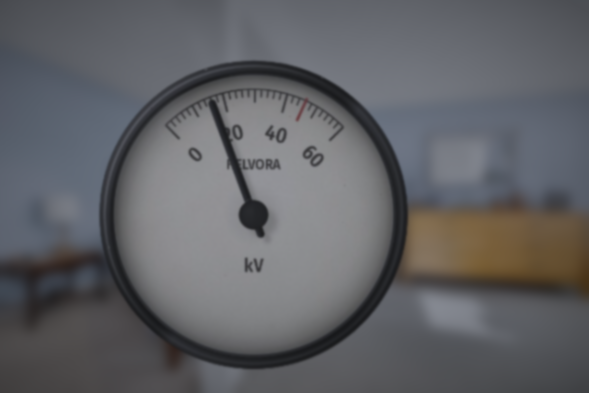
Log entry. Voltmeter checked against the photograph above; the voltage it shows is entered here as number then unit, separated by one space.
16 kV
